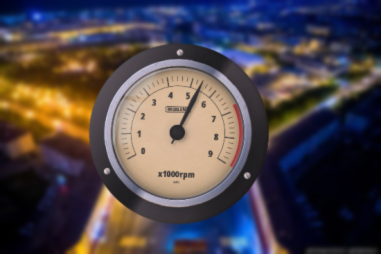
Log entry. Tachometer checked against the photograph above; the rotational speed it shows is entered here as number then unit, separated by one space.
5400 rpm
